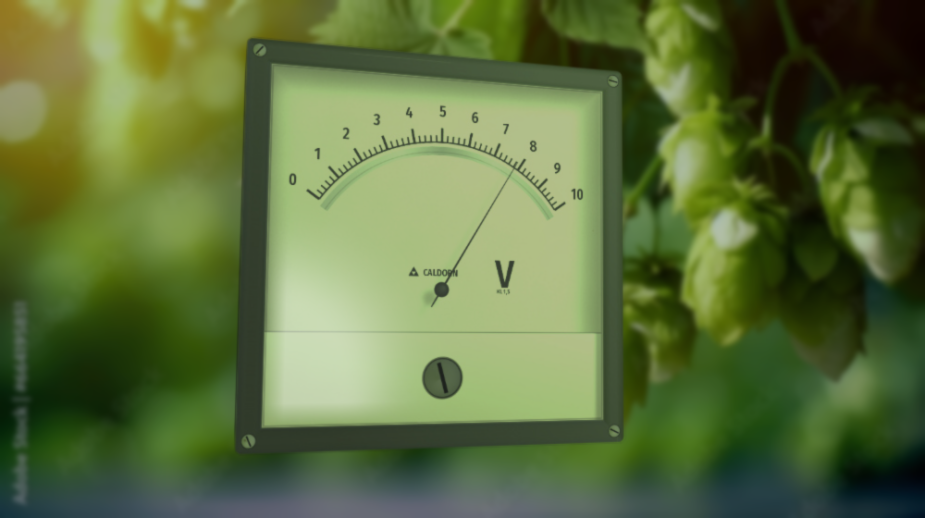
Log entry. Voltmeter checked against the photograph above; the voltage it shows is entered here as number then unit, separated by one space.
7.8 V
